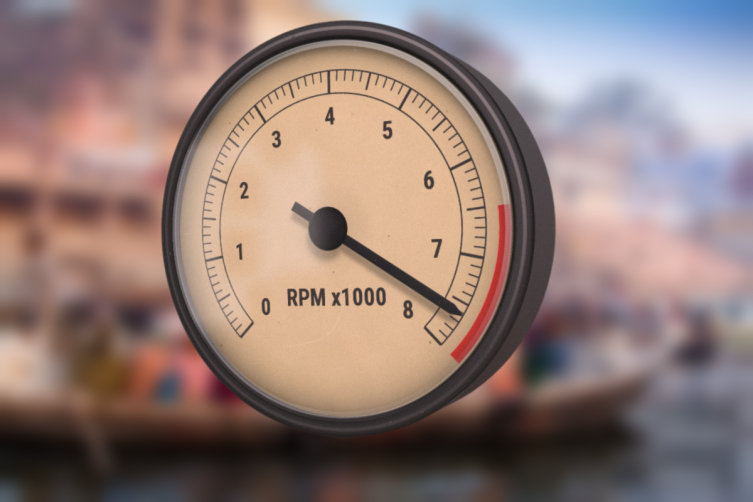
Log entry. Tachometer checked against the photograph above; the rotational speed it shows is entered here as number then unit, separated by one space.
7600 rpm
